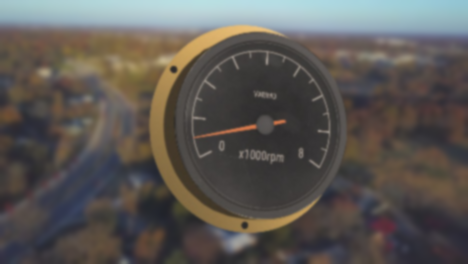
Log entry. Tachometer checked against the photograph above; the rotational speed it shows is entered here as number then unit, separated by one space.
500 rpm
